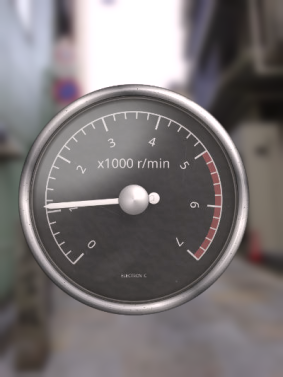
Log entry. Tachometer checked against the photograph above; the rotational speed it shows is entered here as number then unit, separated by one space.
1100 rpm
